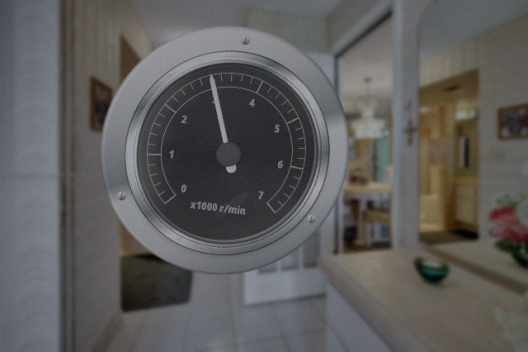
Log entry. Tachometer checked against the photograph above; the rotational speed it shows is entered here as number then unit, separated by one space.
3000 rpm
